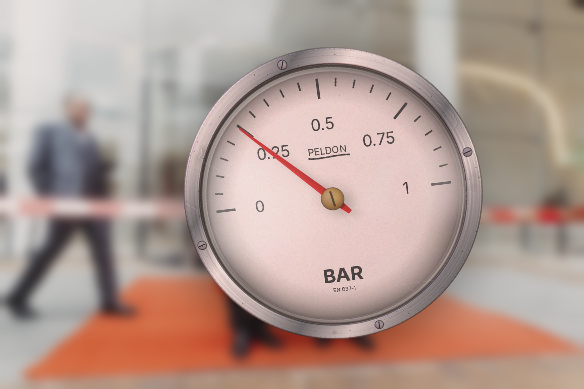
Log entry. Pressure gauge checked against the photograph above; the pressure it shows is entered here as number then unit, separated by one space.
0.25 bar
